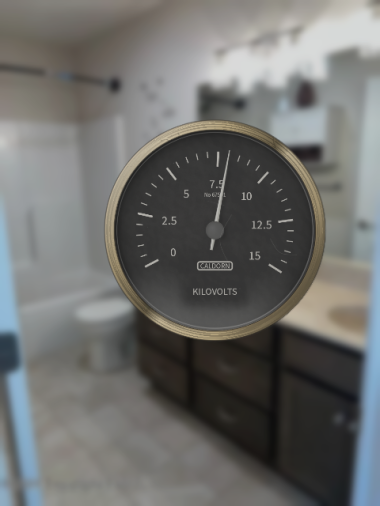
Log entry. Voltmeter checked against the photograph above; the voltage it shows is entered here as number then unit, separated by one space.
8 kV
